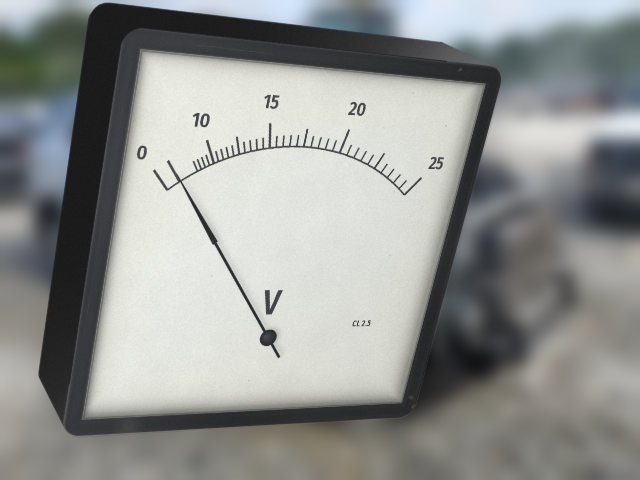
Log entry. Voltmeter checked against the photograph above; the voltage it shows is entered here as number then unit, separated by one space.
5 V
